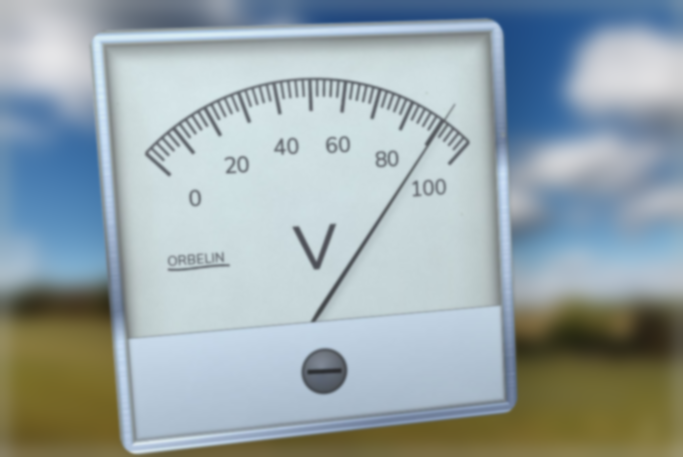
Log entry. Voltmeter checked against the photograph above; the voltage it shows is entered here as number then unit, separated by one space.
90 V
